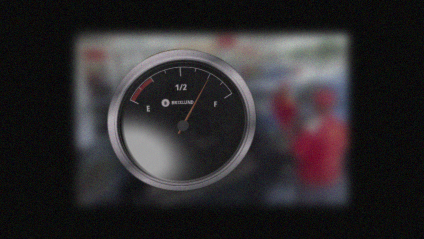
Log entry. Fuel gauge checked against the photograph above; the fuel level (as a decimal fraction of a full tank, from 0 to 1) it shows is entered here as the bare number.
0.75
